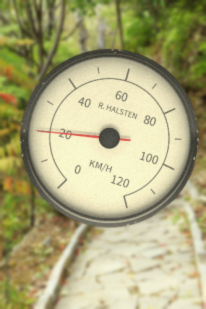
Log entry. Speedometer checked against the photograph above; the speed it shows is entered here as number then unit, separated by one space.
20 km/h
